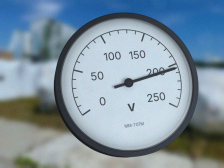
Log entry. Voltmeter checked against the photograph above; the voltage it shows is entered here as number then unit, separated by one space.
205 V
